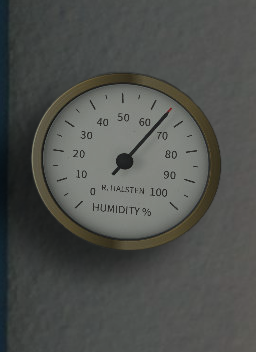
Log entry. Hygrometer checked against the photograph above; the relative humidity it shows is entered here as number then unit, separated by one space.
65 %
